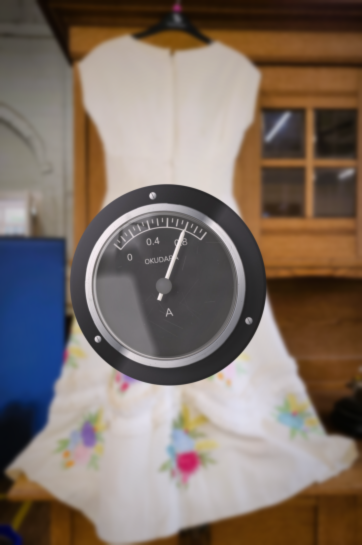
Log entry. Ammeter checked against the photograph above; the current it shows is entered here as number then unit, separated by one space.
0.8 A
